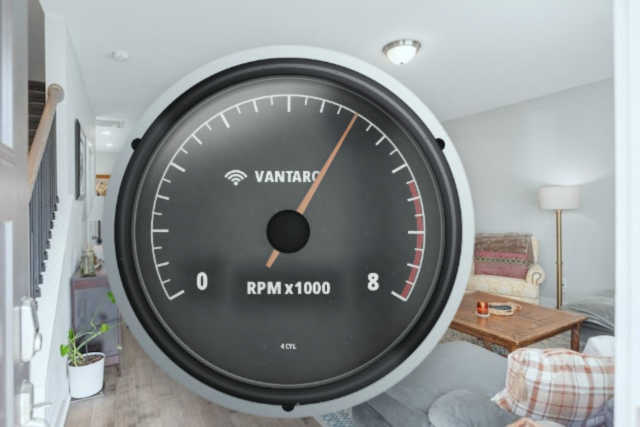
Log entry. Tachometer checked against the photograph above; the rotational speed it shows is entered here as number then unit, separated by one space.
5000 rpm
